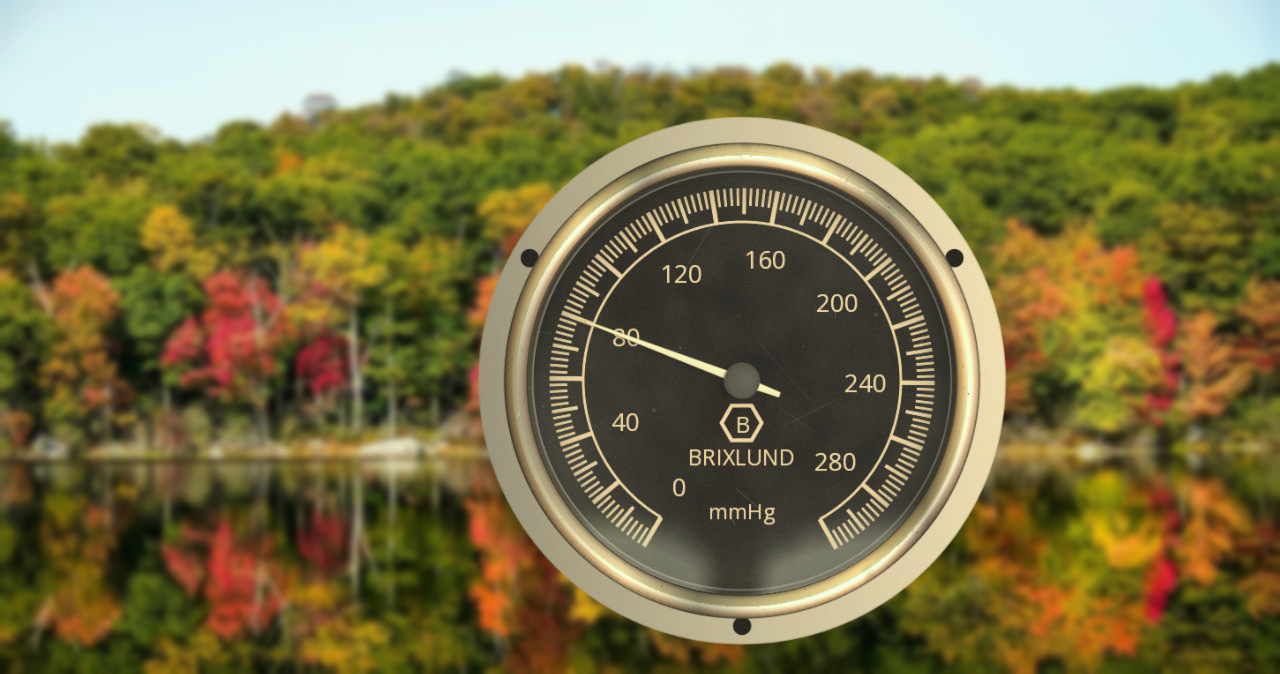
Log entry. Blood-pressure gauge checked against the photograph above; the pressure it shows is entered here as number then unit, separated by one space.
80 mmHg
